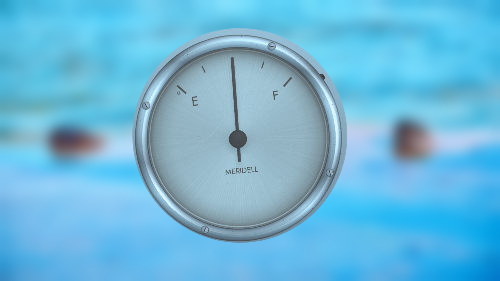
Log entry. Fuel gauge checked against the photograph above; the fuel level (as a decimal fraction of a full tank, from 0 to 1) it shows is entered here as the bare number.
0.5
